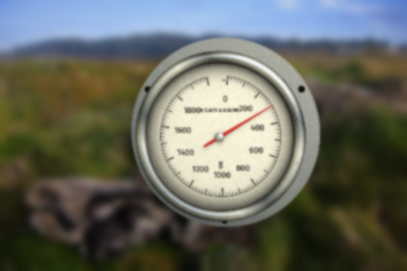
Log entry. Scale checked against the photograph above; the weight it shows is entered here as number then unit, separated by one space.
300 g
